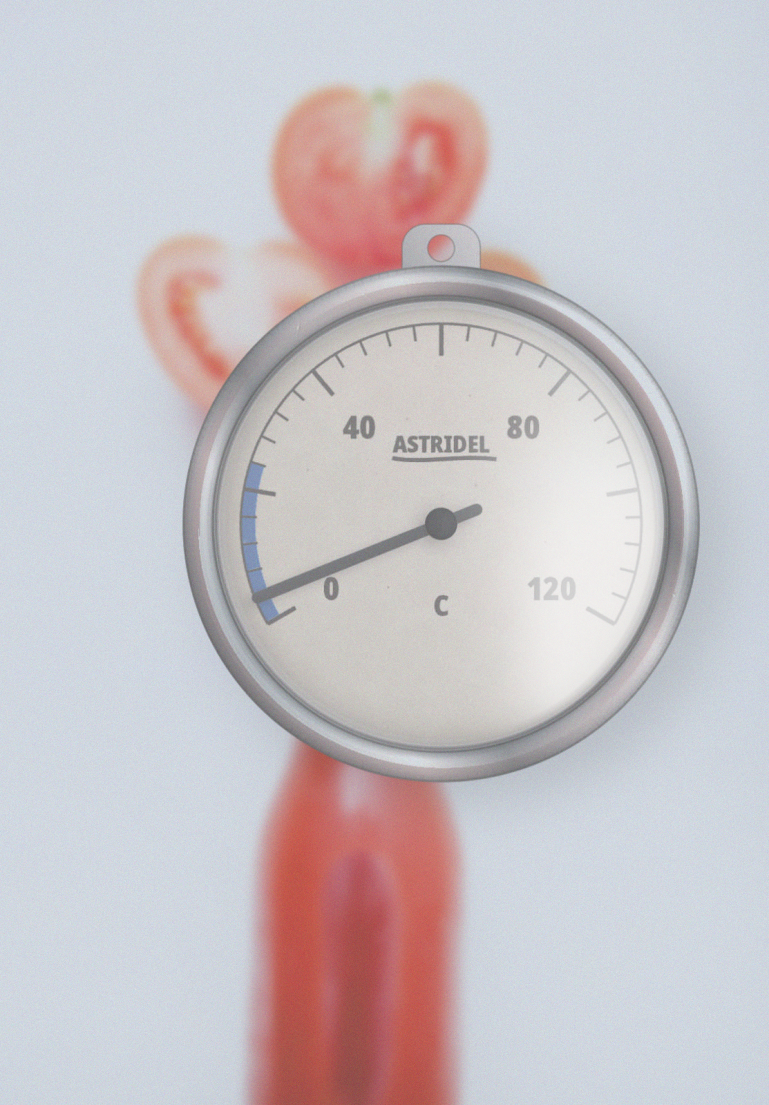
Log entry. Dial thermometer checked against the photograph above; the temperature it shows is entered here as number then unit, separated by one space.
4 °C
